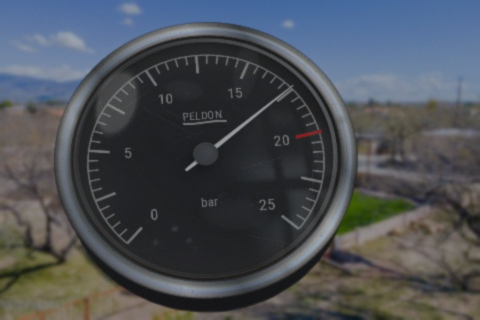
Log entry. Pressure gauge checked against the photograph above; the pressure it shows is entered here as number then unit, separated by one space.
17.5 bar
